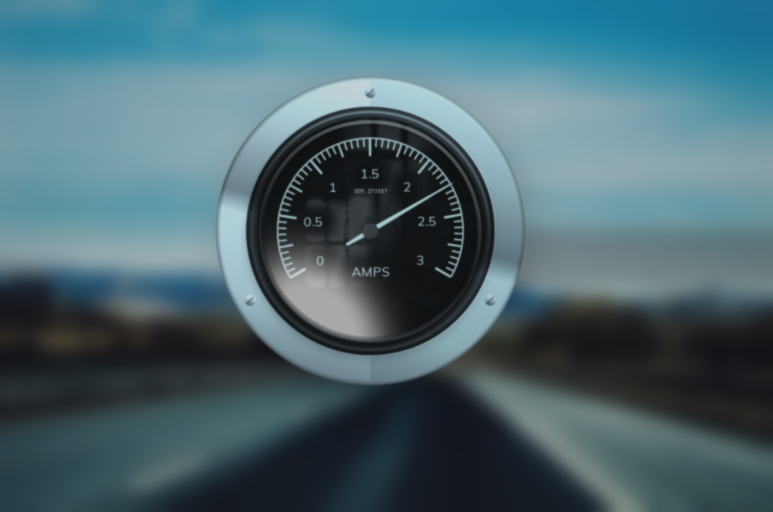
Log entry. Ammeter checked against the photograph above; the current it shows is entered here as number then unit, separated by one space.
2.25 A
